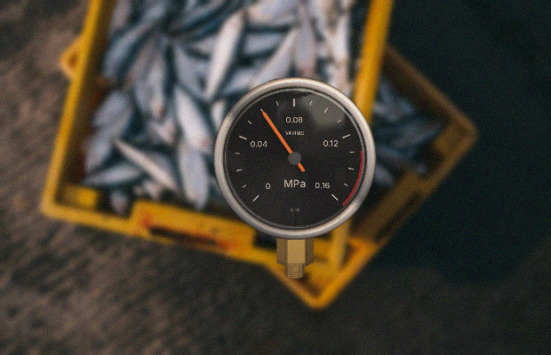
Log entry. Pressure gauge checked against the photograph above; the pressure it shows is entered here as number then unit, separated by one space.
0.06 MPa
